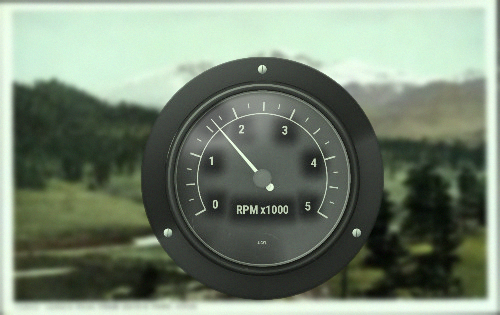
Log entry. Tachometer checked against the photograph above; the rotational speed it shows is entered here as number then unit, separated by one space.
1625 rpm
